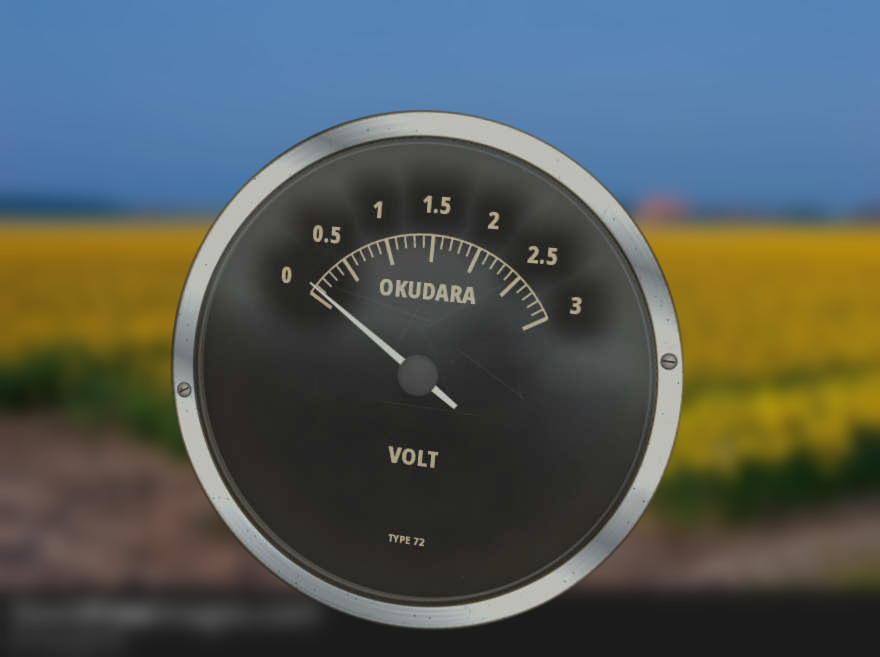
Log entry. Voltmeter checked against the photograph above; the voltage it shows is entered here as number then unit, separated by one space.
0.1 V
